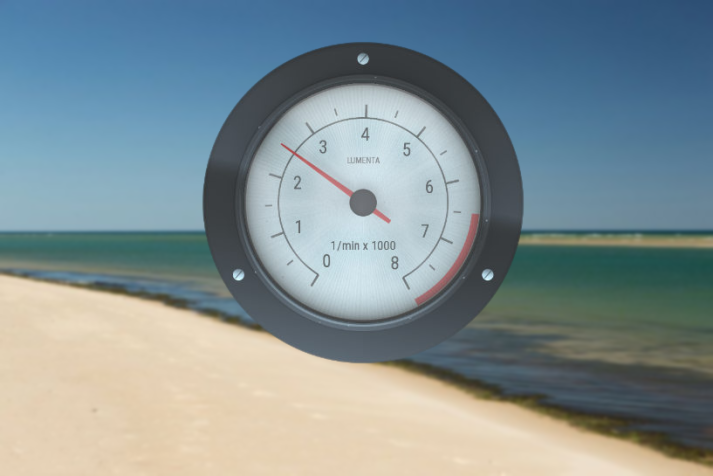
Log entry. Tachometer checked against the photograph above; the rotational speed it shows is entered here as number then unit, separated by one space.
2500 rpm
